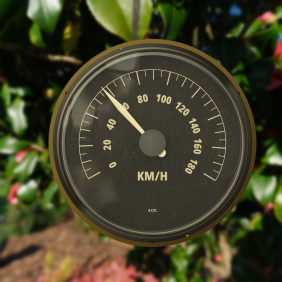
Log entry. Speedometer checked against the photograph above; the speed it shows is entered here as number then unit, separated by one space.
57.5 km/h
